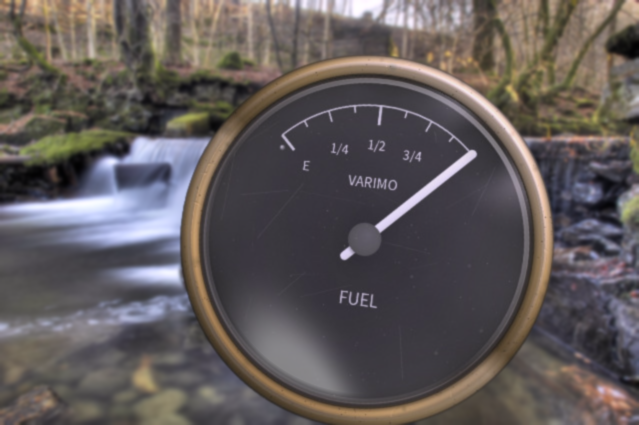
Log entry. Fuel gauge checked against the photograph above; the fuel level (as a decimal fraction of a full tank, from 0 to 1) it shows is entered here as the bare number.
1
